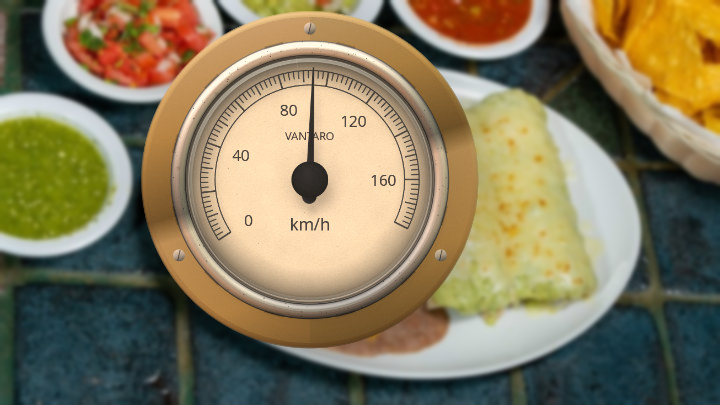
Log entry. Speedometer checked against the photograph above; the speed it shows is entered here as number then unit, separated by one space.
94 km/h
